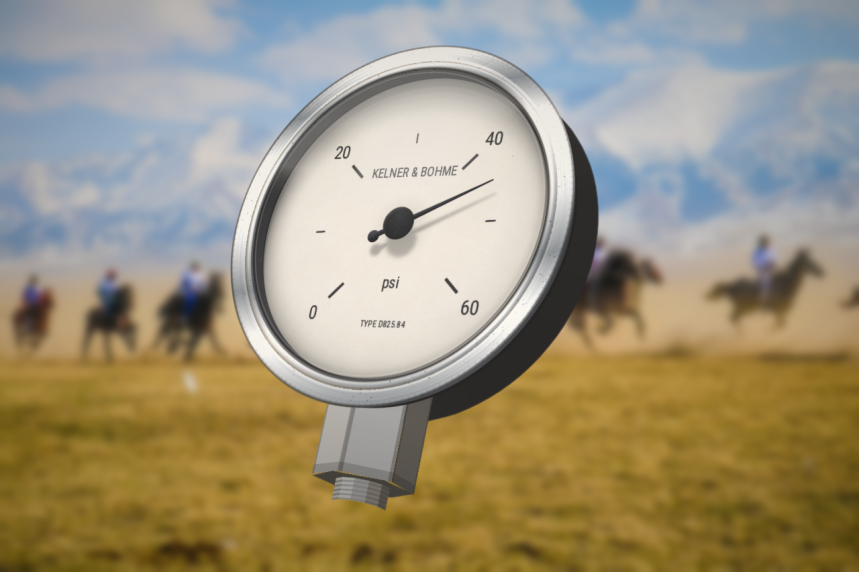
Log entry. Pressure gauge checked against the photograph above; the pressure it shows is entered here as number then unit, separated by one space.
45 psi
